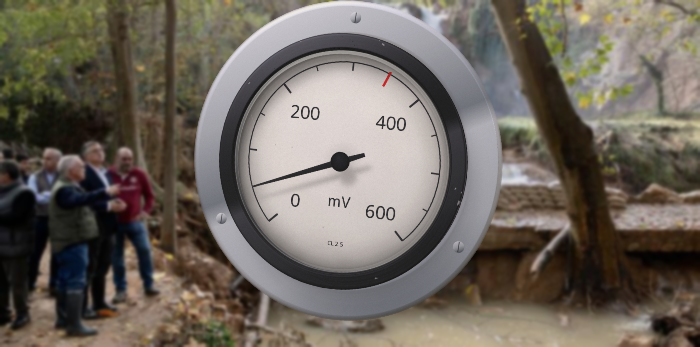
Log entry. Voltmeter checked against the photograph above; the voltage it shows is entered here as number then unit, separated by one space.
50 mV
